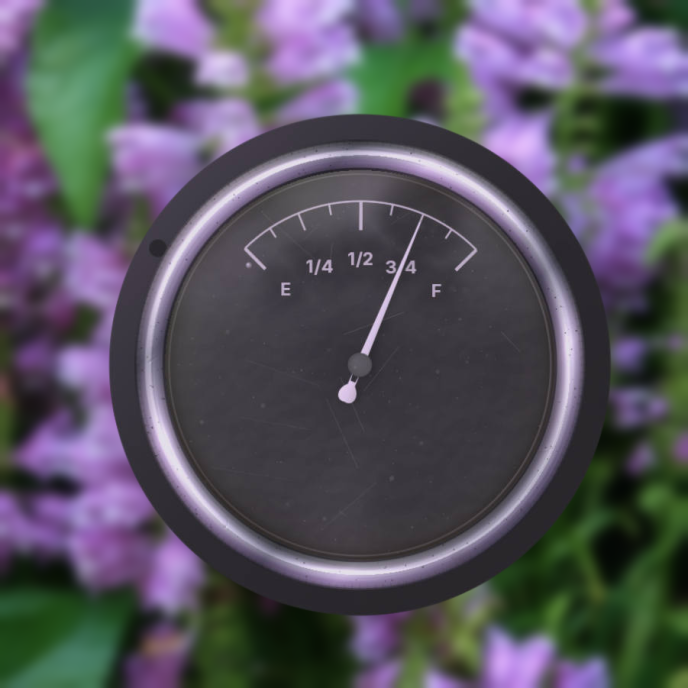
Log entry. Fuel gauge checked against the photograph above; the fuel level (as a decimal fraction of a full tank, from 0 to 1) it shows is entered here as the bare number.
0.75
